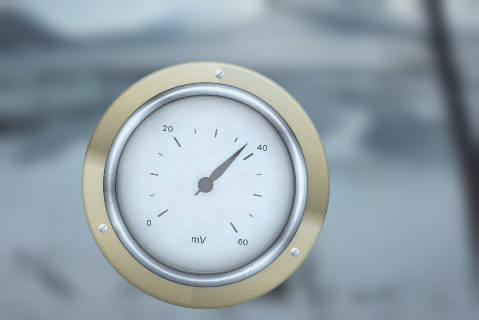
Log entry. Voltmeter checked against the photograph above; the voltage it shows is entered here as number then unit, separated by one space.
37.5 mV
